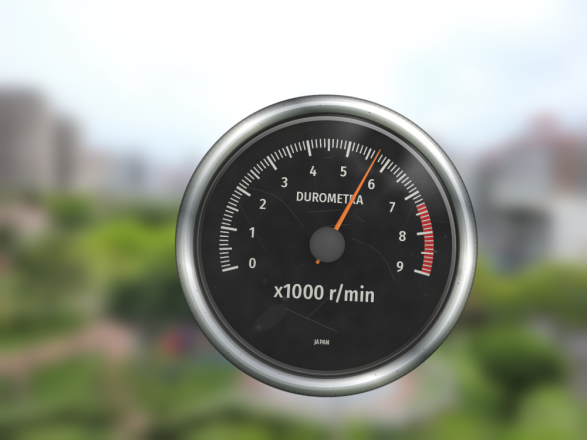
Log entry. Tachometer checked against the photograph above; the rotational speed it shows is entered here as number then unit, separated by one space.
5700 rpm
